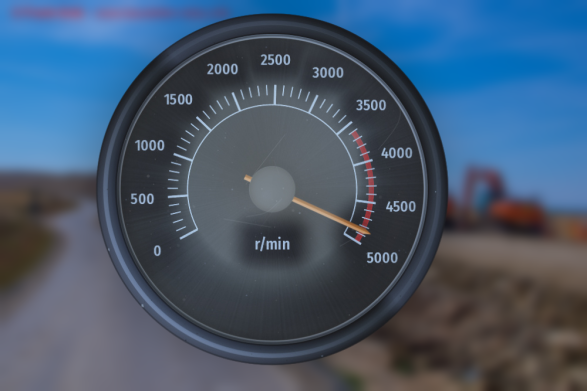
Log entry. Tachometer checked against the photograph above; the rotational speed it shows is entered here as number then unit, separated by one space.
4850 rpm
